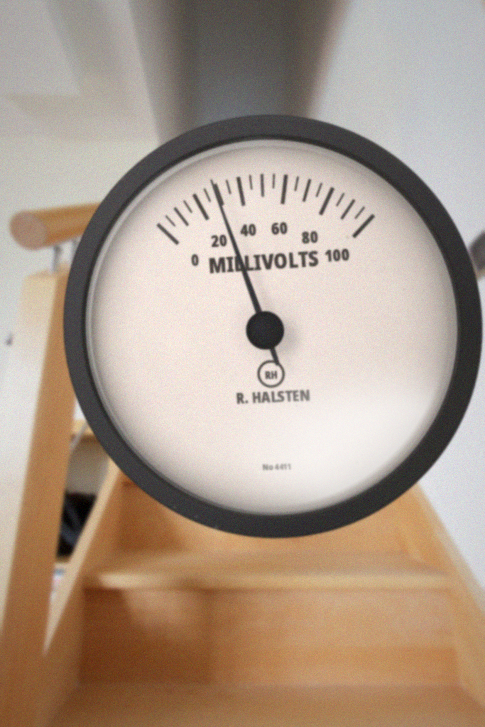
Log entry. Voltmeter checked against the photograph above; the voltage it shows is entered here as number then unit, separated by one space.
30 mV
